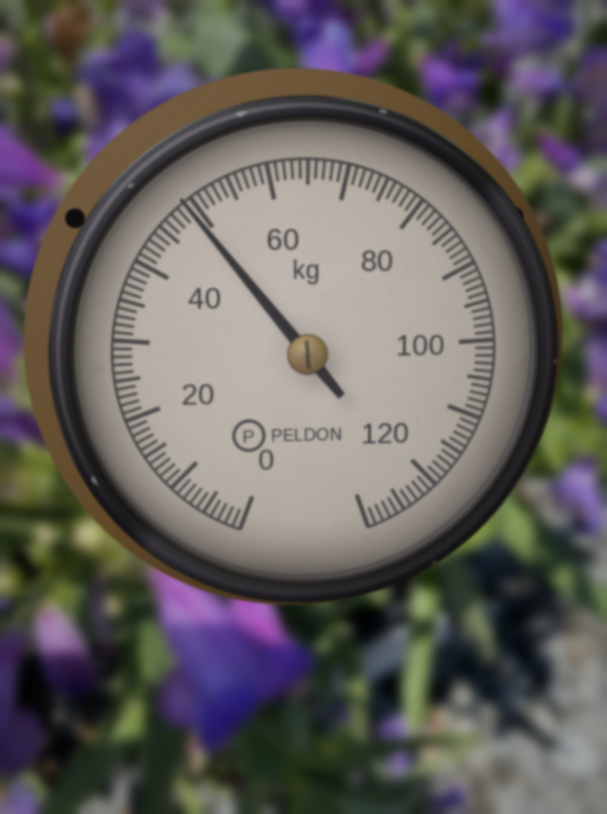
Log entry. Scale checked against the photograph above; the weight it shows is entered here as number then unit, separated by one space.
49 kg
